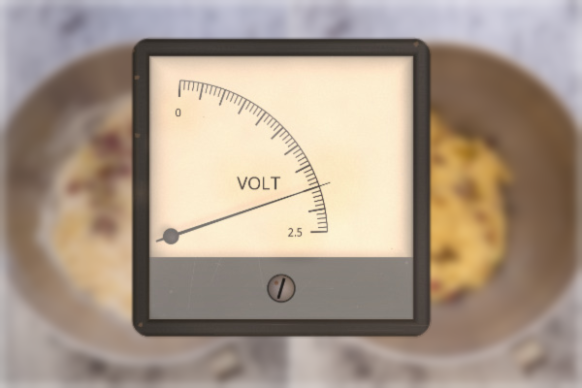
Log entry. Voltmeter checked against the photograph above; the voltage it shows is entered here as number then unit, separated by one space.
2 V
